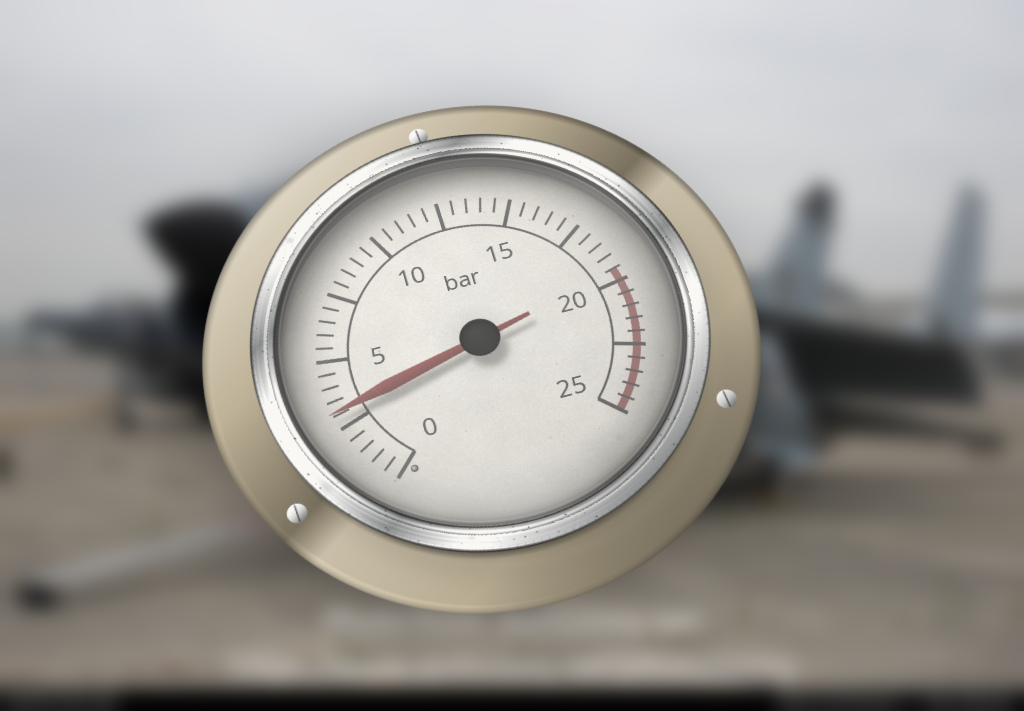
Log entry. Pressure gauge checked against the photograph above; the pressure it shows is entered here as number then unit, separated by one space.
3 bar
